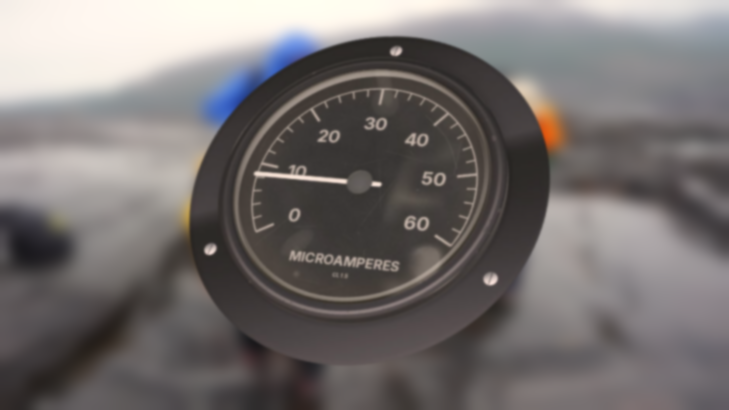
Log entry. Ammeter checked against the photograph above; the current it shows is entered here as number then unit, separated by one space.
8 µA
